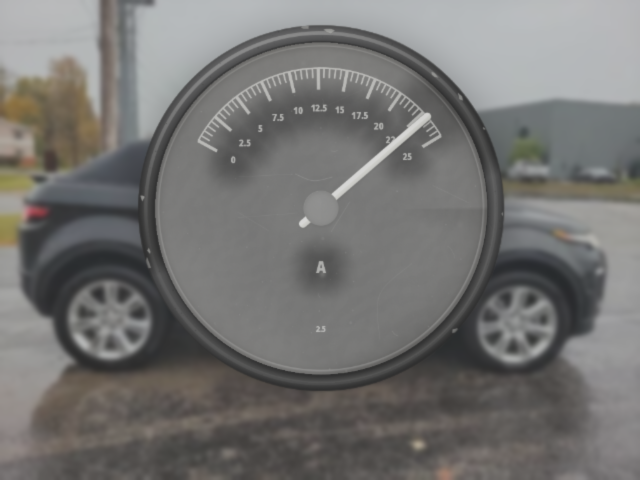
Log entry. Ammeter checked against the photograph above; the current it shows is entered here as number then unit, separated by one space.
23 A
